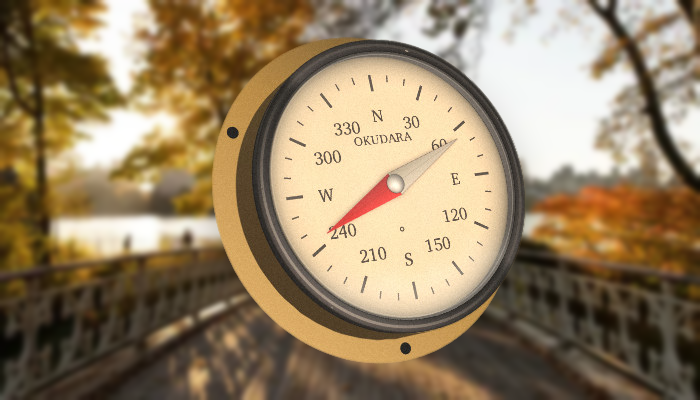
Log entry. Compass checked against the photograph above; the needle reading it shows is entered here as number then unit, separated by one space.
245 °
